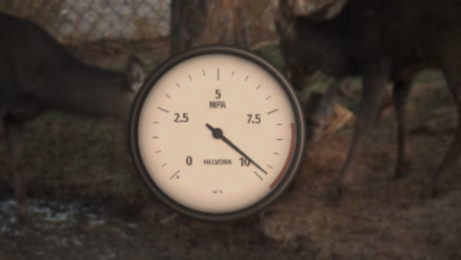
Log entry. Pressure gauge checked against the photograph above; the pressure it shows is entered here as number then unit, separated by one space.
9.75 MPa
